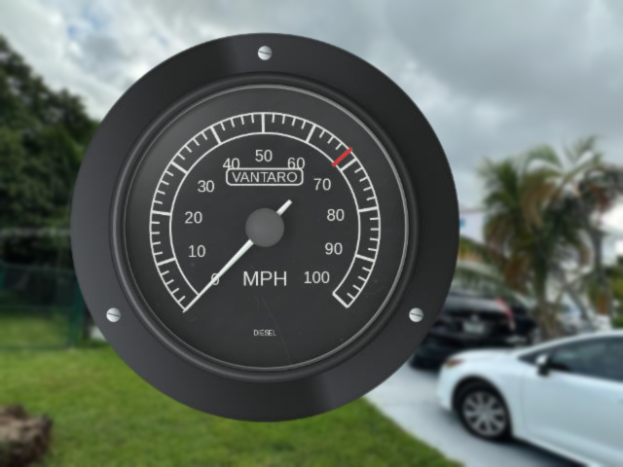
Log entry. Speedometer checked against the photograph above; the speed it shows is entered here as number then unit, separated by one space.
0 mph
